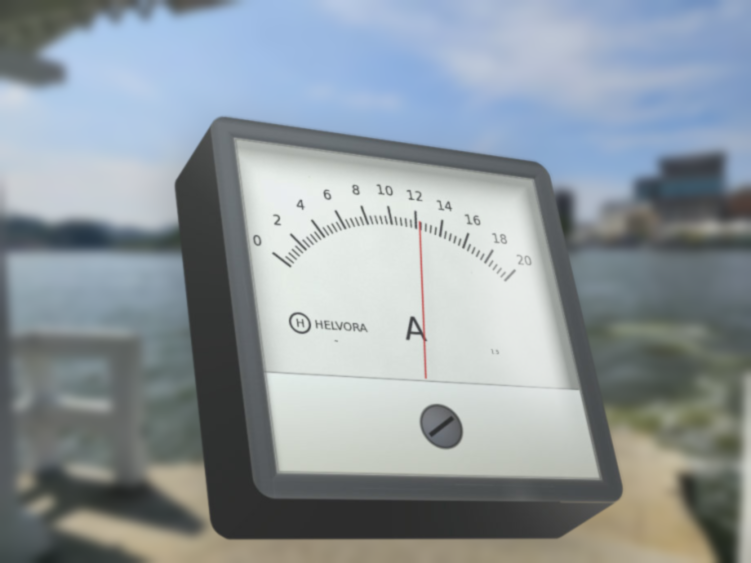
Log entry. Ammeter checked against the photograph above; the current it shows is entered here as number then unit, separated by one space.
12 A
